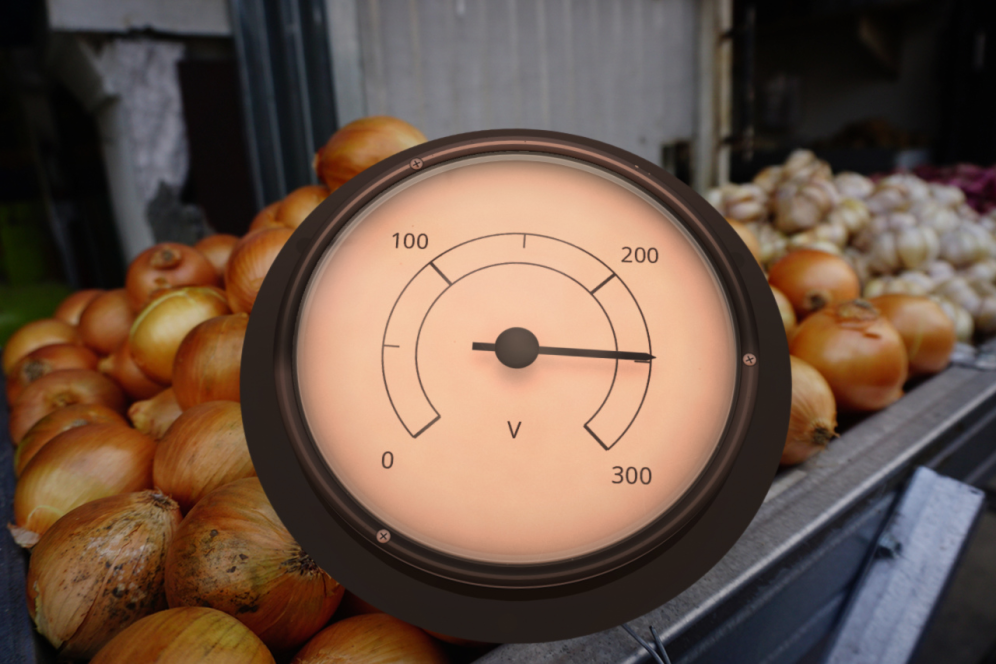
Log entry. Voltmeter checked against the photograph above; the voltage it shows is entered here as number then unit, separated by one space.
250 V
